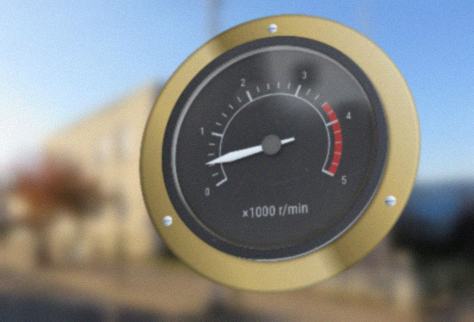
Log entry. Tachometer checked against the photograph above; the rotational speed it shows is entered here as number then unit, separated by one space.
400 rpm
